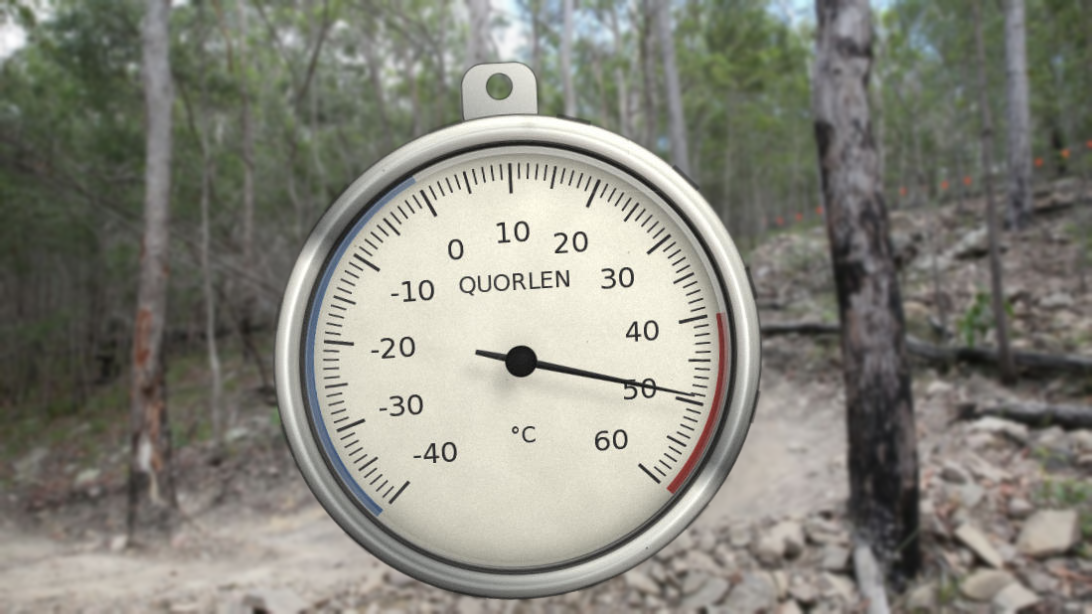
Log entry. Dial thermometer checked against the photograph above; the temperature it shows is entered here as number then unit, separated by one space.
49 °C
